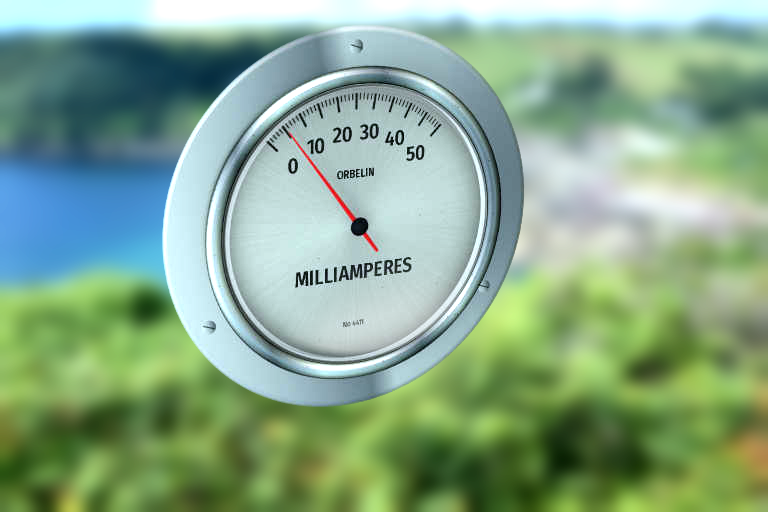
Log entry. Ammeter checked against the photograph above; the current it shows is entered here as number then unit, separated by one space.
5 mA
